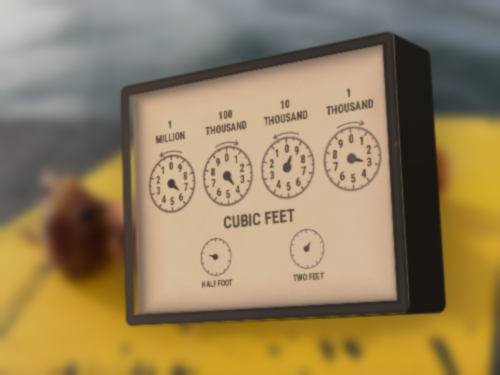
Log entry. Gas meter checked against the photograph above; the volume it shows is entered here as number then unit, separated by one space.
639300 ft³
